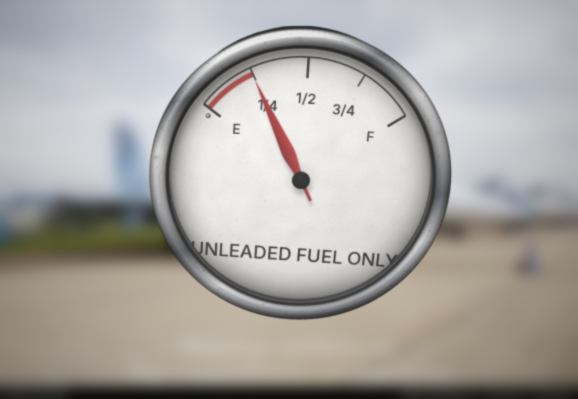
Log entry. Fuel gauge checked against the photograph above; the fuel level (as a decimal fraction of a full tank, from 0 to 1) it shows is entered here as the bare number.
0.25
